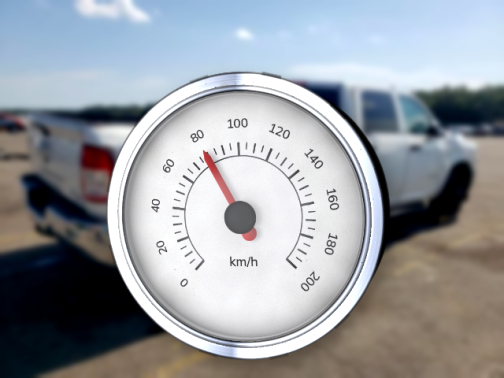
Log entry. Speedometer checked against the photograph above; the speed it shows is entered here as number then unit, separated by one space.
80 km/h
